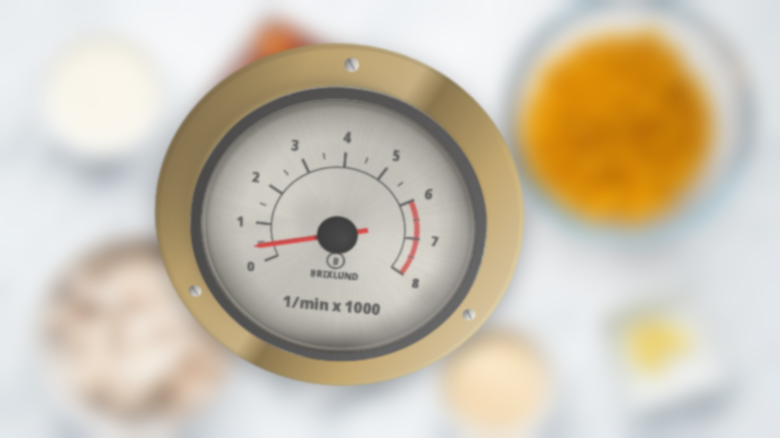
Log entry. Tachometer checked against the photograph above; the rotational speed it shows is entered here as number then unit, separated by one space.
500 rpm
